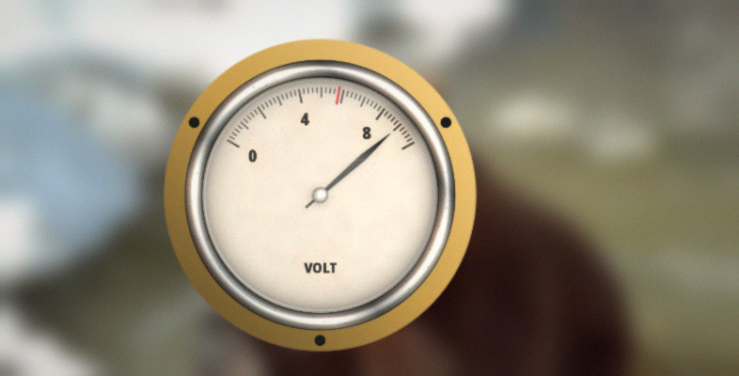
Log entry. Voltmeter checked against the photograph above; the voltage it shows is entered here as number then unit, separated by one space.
9 V
